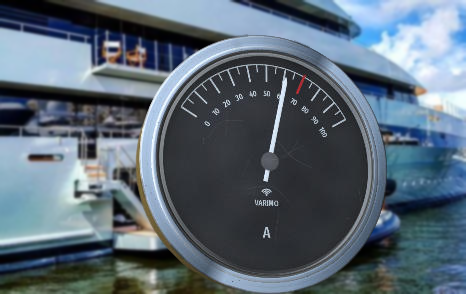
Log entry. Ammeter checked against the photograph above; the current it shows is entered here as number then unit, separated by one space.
60 A
